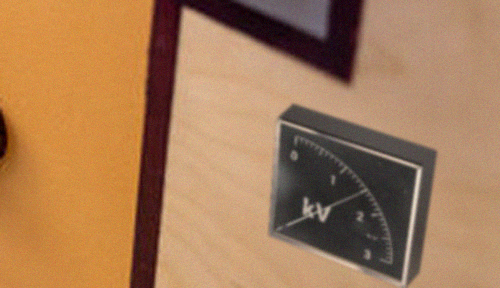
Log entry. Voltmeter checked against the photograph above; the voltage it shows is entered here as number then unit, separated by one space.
1.5 kV
